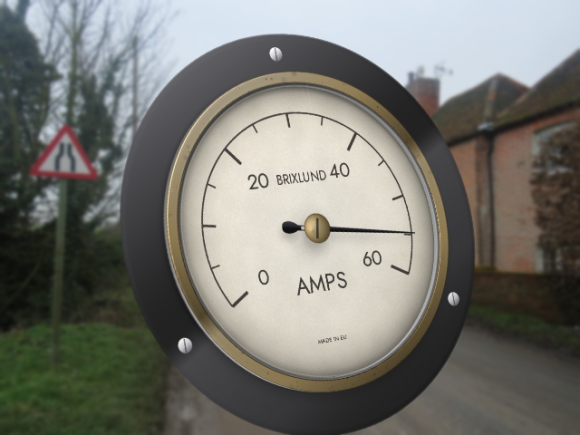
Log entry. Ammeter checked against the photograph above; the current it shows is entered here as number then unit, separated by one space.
55 A
